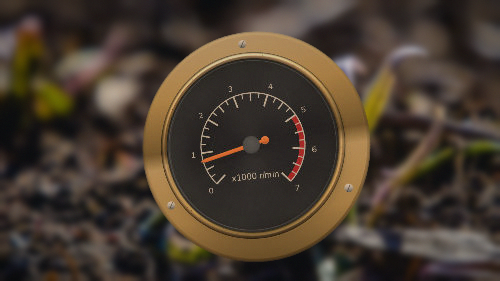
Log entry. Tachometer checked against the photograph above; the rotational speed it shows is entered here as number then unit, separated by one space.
750 rpm
